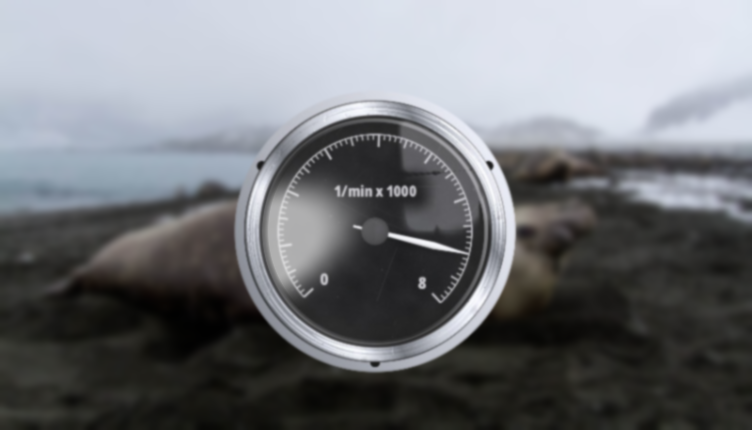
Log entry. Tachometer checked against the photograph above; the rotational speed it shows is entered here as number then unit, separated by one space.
7000 rpm
